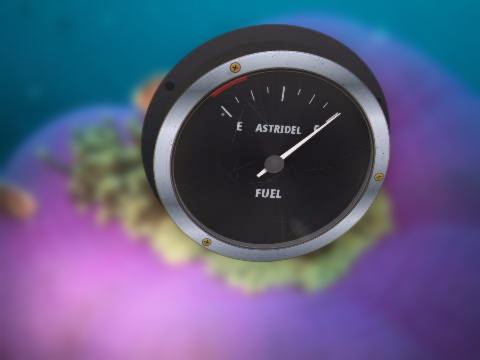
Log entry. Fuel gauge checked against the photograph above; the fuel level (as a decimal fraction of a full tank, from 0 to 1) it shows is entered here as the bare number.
1
